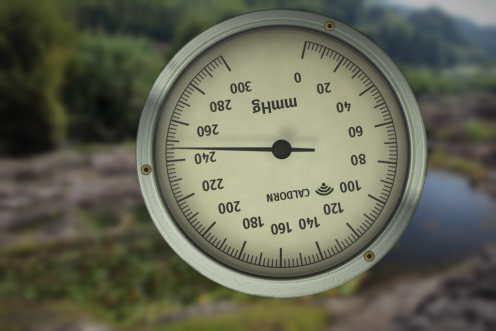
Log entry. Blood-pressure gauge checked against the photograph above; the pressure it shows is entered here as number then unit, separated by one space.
246 mmHg
